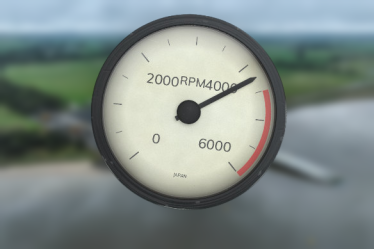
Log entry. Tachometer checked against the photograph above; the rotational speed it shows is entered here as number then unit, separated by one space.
4250 rpm
